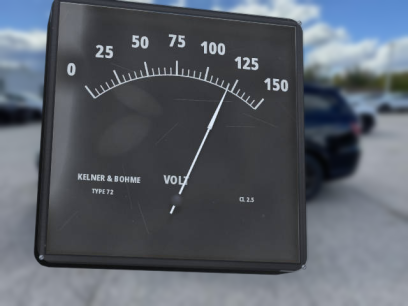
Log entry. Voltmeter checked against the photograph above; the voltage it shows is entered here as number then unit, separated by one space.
120 V
